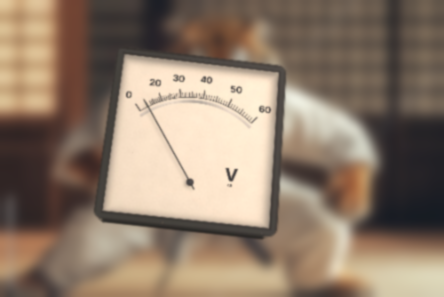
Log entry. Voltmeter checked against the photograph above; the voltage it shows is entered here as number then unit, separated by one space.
10 V
